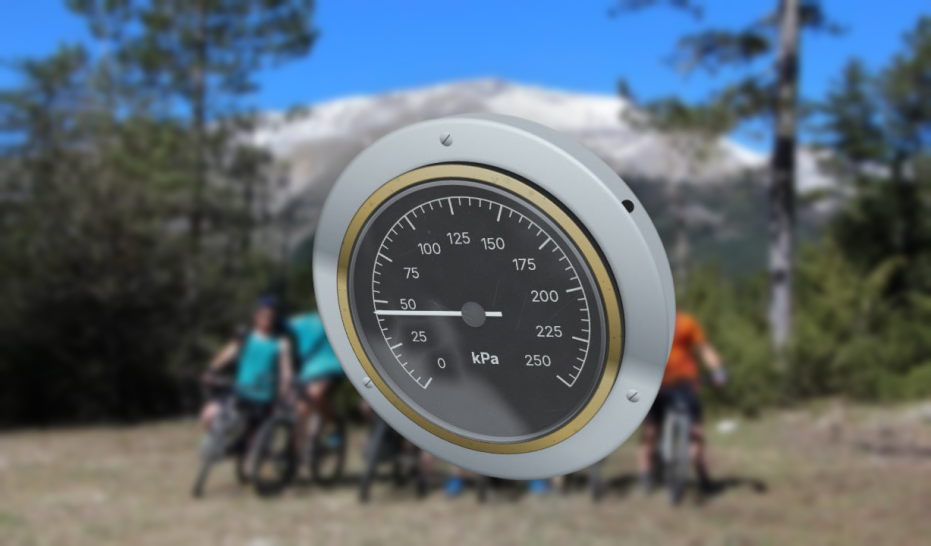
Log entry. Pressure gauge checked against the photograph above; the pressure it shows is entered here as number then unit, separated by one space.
45 kPa
